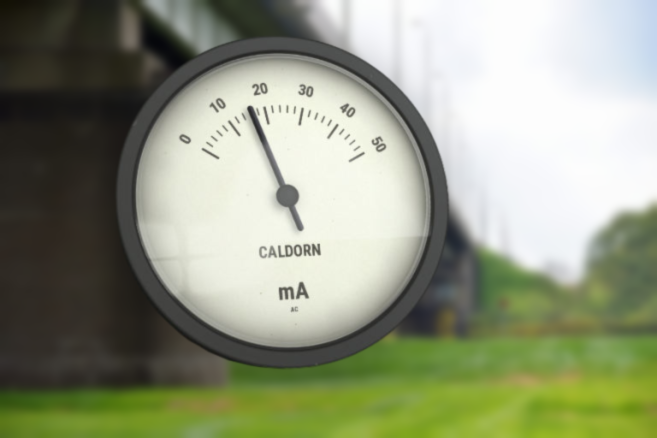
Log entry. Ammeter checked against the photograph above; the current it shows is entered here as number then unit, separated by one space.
16 mA
